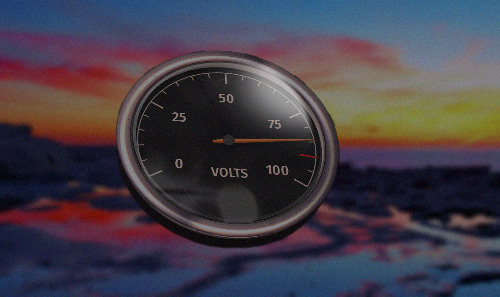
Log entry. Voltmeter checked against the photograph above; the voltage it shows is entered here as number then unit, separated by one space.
85 V
